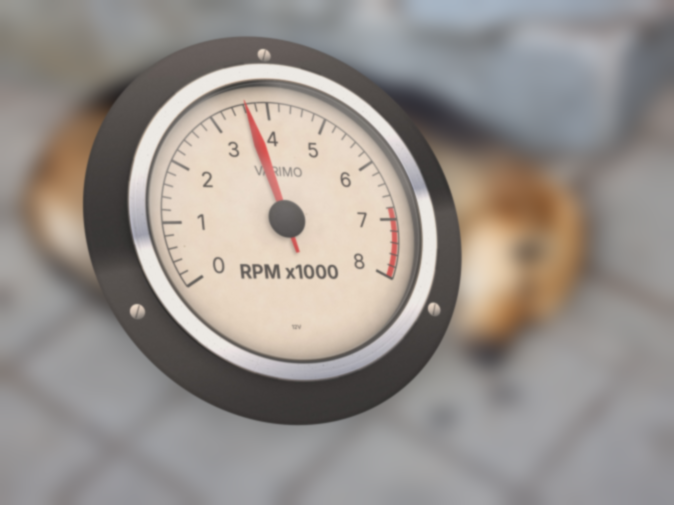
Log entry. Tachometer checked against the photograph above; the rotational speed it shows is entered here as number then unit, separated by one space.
3600 rpm
